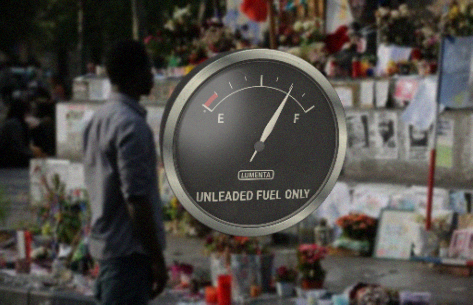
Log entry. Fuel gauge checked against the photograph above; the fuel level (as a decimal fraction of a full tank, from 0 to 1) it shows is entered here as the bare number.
0.75
